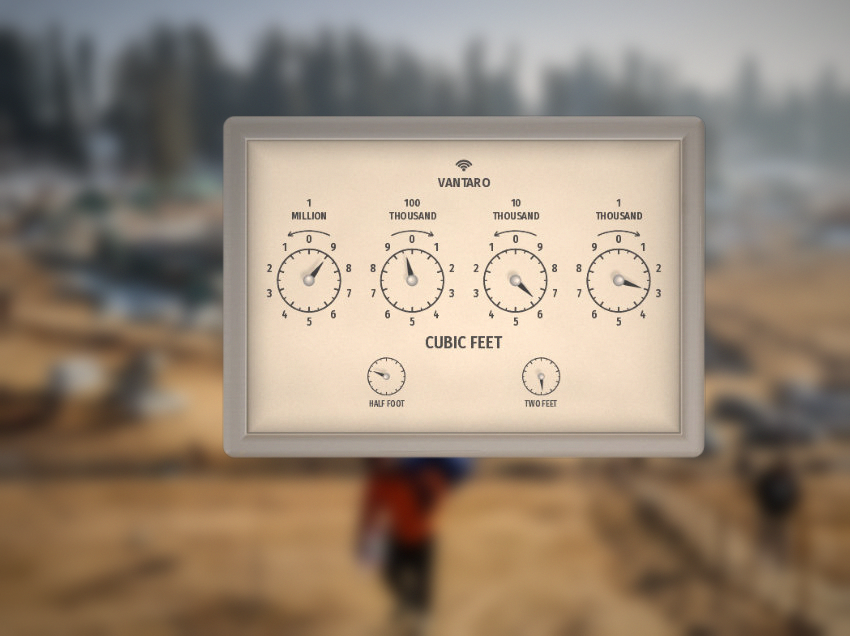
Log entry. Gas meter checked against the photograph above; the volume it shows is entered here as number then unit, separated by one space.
896300 ft³
